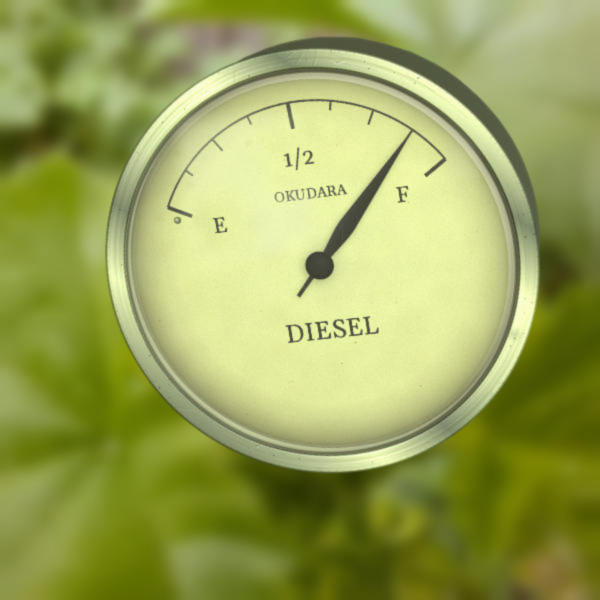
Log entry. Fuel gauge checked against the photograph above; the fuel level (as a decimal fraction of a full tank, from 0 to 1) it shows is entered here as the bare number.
0.875
